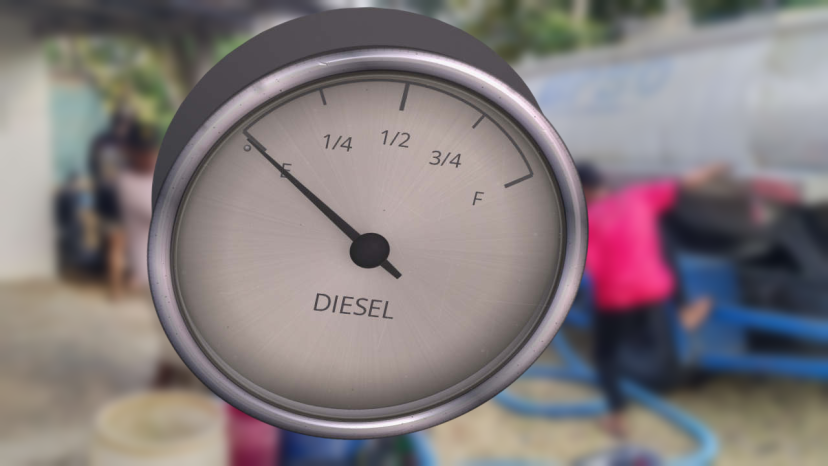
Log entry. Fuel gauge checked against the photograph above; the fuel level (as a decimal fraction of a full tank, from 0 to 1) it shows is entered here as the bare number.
0
